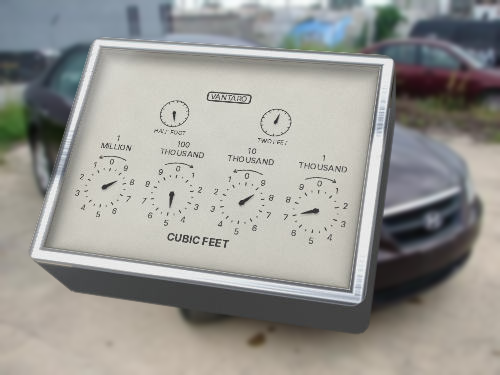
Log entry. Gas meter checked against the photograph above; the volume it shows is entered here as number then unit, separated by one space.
848700 ft³
